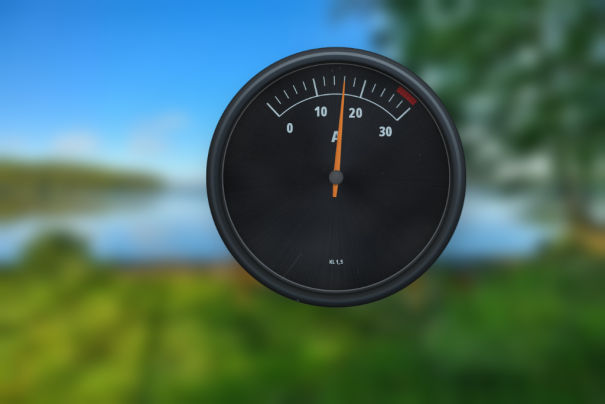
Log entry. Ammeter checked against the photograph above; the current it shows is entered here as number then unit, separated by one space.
16 A
